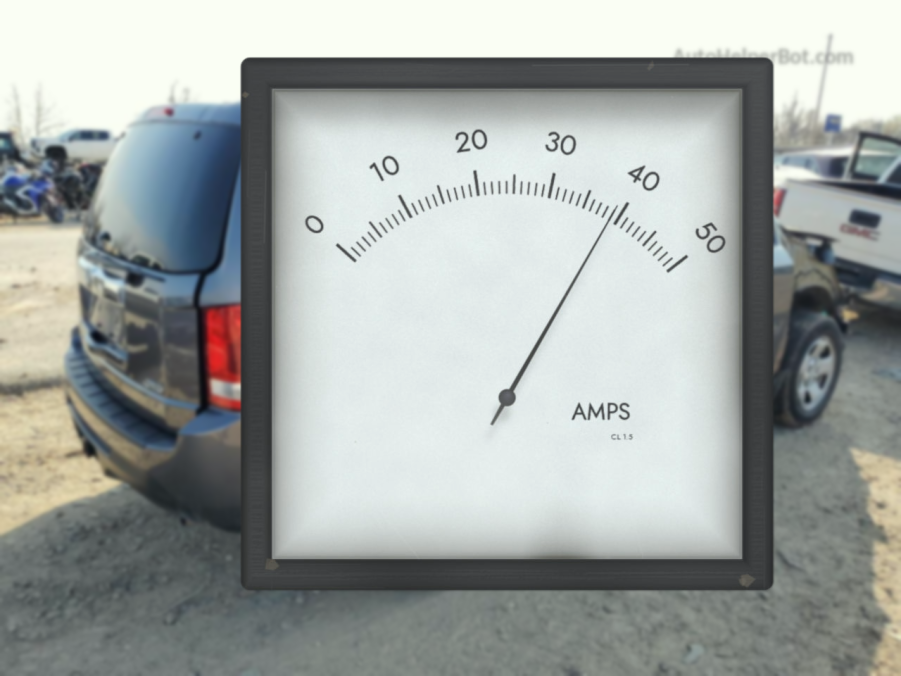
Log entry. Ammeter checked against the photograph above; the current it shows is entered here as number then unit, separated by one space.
39 A
